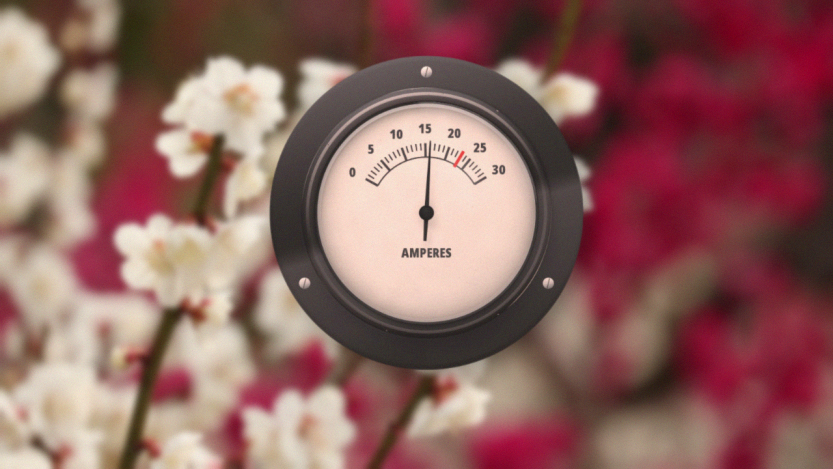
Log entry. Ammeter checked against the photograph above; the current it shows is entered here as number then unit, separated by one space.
16 A
